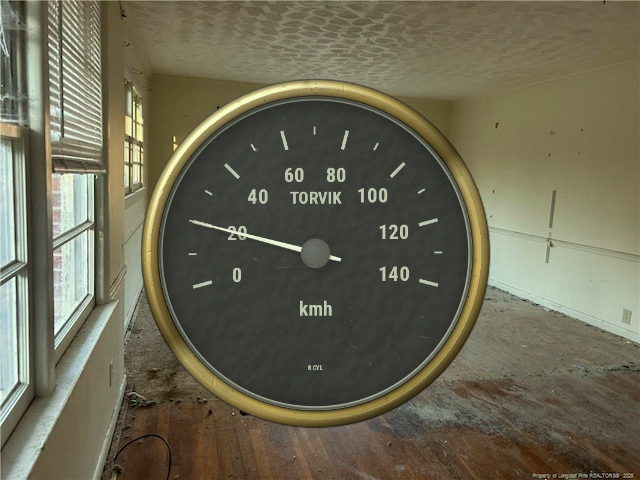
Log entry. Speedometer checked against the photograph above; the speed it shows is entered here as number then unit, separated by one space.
20 km/h
